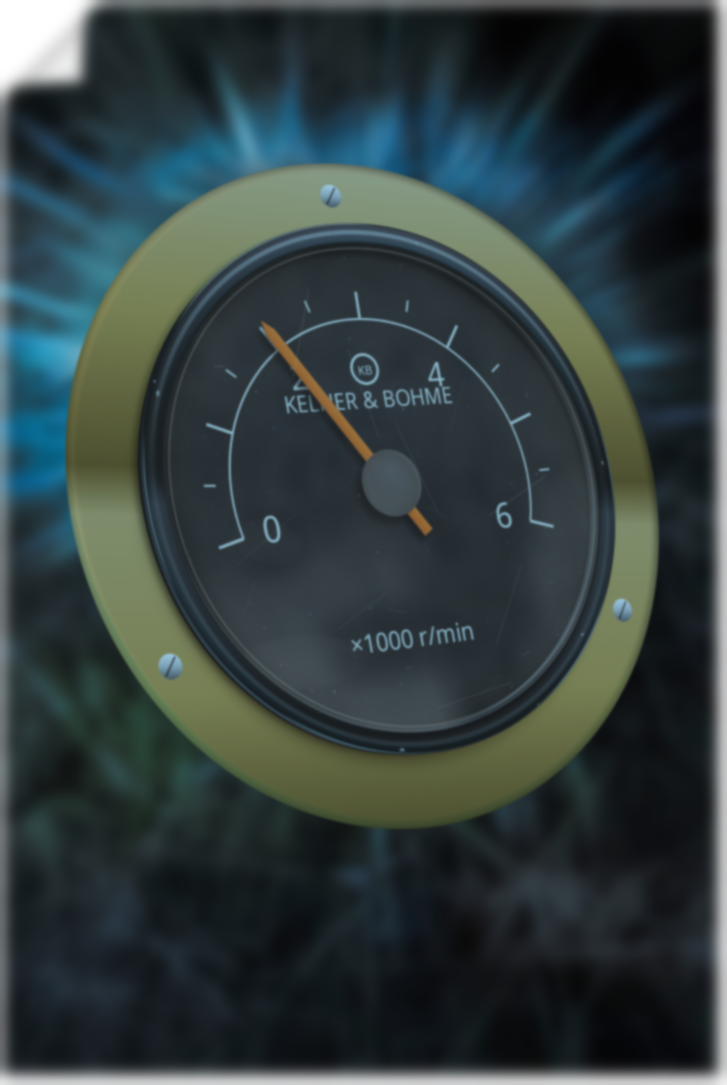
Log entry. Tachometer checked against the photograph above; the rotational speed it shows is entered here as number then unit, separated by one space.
2000 rpm
